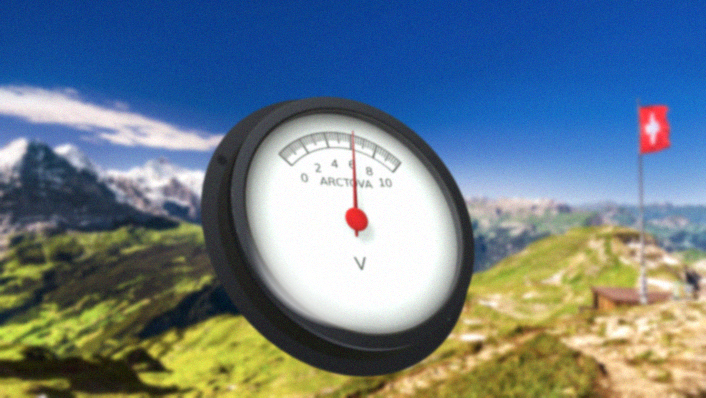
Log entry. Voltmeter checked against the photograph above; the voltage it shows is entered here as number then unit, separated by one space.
6 V
